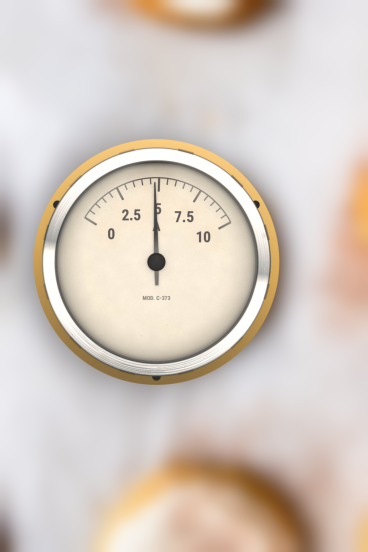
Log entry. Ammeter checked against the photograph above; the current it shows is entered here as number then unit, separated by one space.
4.75 A
